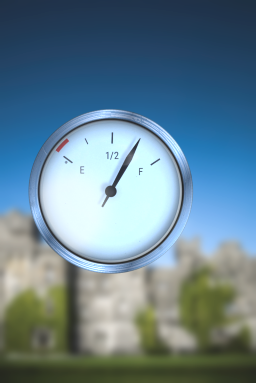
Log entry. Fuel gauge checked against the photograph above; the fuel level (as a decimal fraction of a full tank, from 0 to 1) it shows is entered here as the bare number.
0.75
